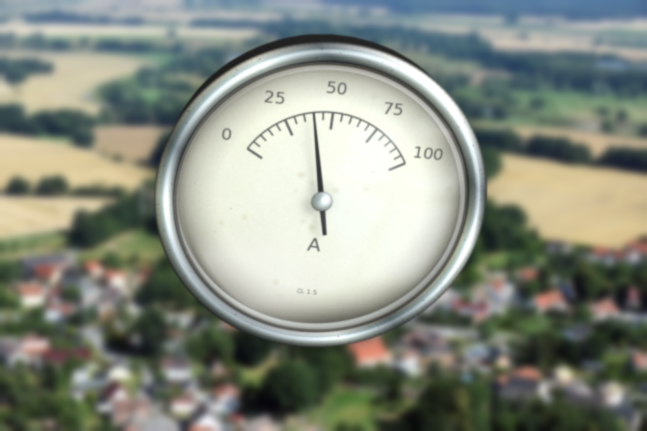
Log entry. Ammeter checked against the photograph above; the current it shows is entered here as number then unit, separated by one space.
40 A
